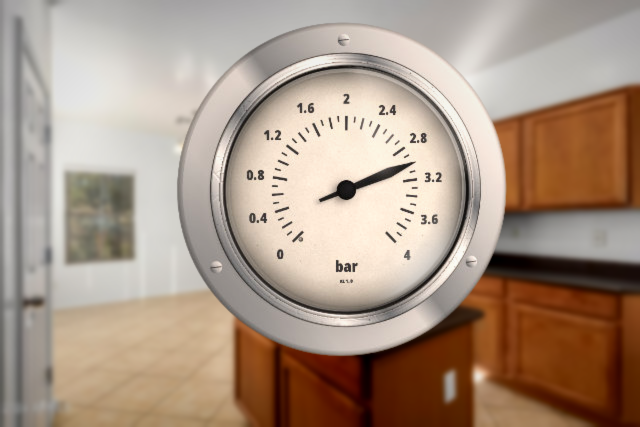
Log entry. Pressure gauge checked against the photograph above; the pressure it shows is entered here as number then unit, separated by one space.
3 bar
